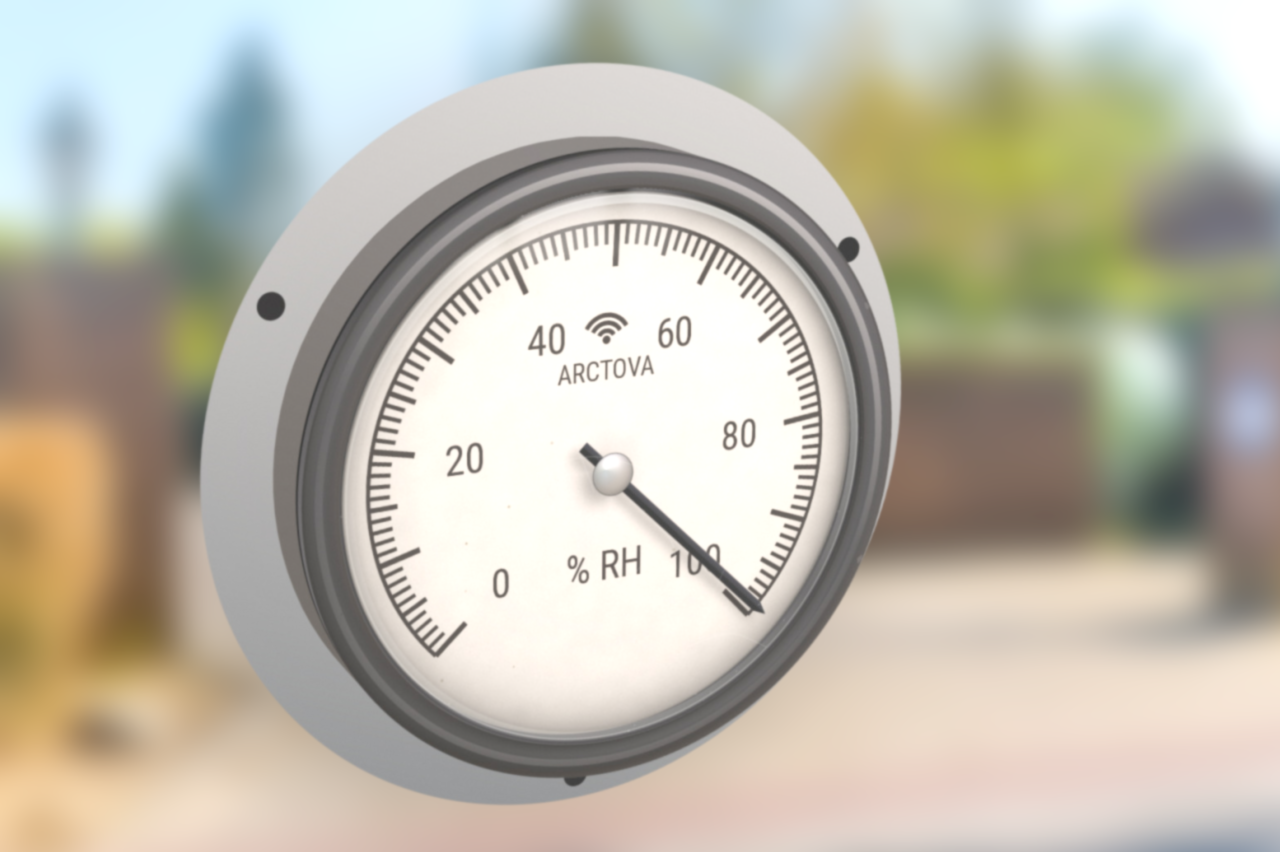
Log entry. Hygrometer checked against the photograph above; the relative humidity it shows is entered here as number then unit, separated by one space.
99 %
